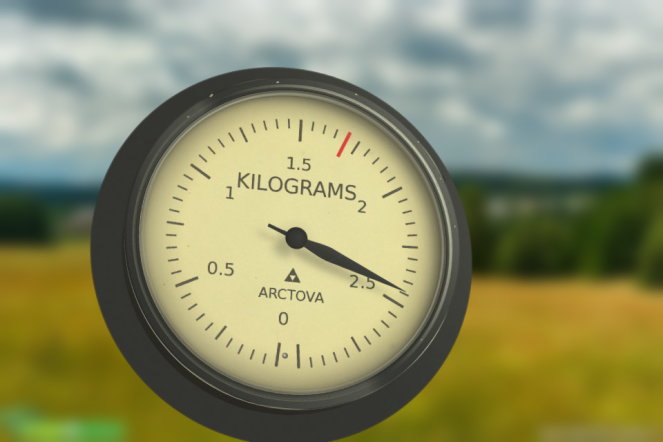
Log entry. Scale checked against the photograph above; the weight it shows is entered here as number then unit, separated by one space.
2.45 kg
